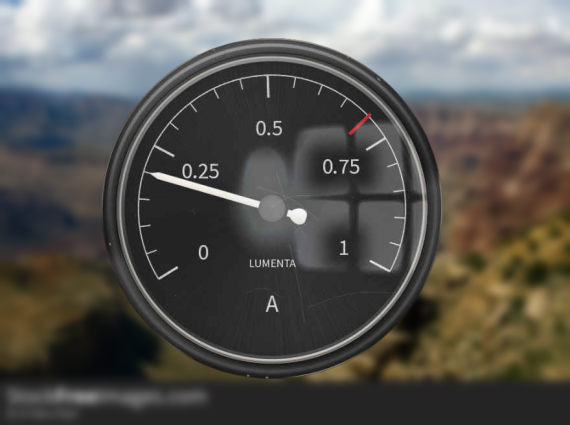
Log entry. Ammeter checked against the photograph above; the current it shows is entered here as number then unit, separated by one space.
0.2 A
